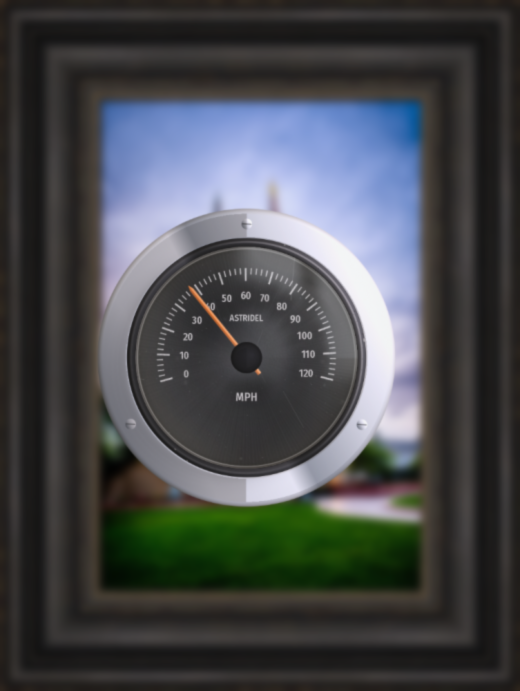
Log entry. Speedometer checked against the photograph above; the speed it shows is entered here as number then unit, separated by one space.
38 mph
